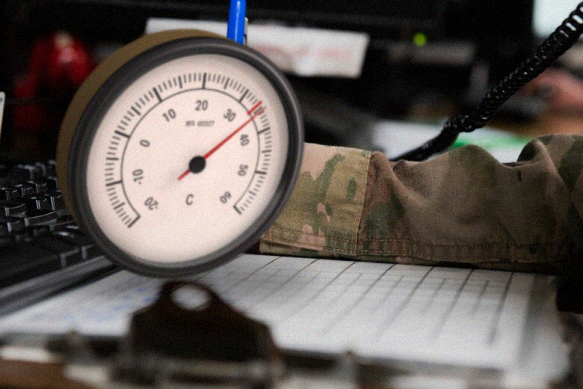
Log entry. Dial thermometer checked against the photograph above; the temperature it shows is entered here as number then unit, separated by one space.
35 °C
